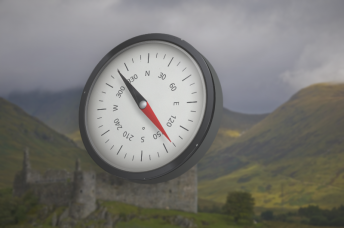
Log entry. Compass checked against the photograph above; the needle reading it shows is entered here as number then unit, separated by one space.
140 °
